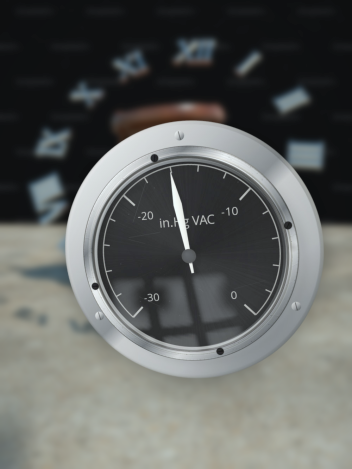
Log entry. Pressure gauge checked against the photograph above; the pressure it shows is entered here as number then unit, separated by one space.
-16 inHg
